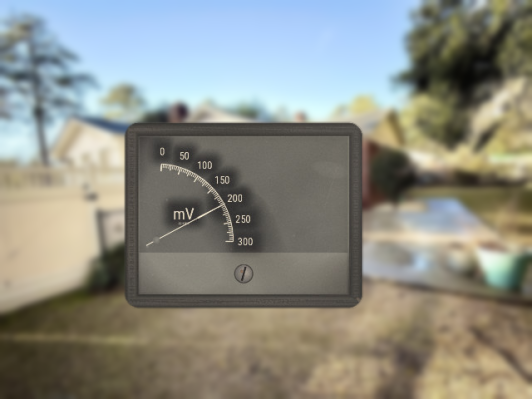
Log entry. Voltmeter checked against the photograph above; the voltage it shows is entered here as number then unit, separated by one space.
200 mV
